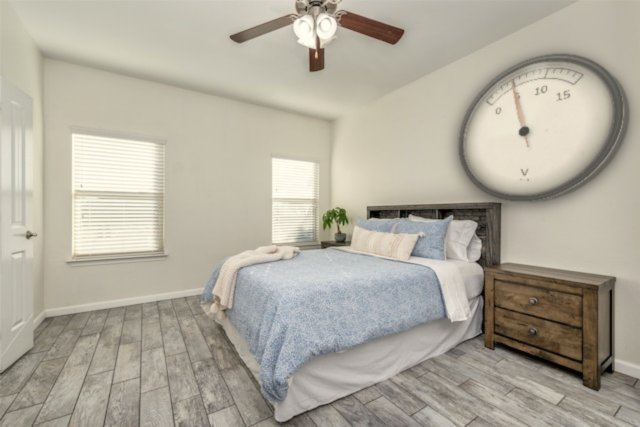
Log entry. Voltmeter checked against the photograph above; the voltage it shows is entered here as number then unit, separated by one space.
5 V
